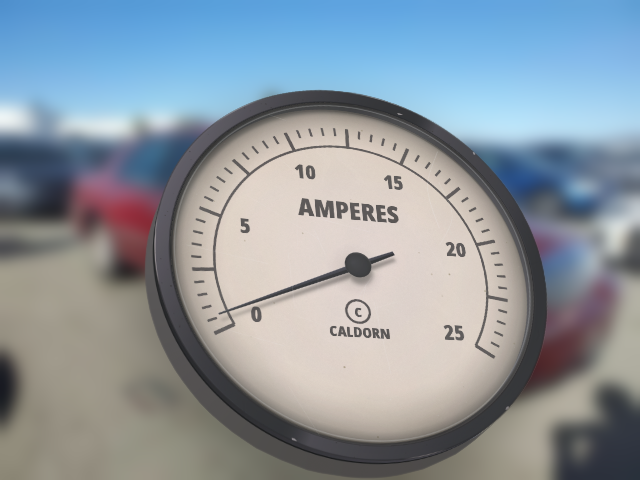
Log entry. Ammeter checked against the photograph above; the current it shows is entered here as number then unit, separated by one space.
0.5 A
